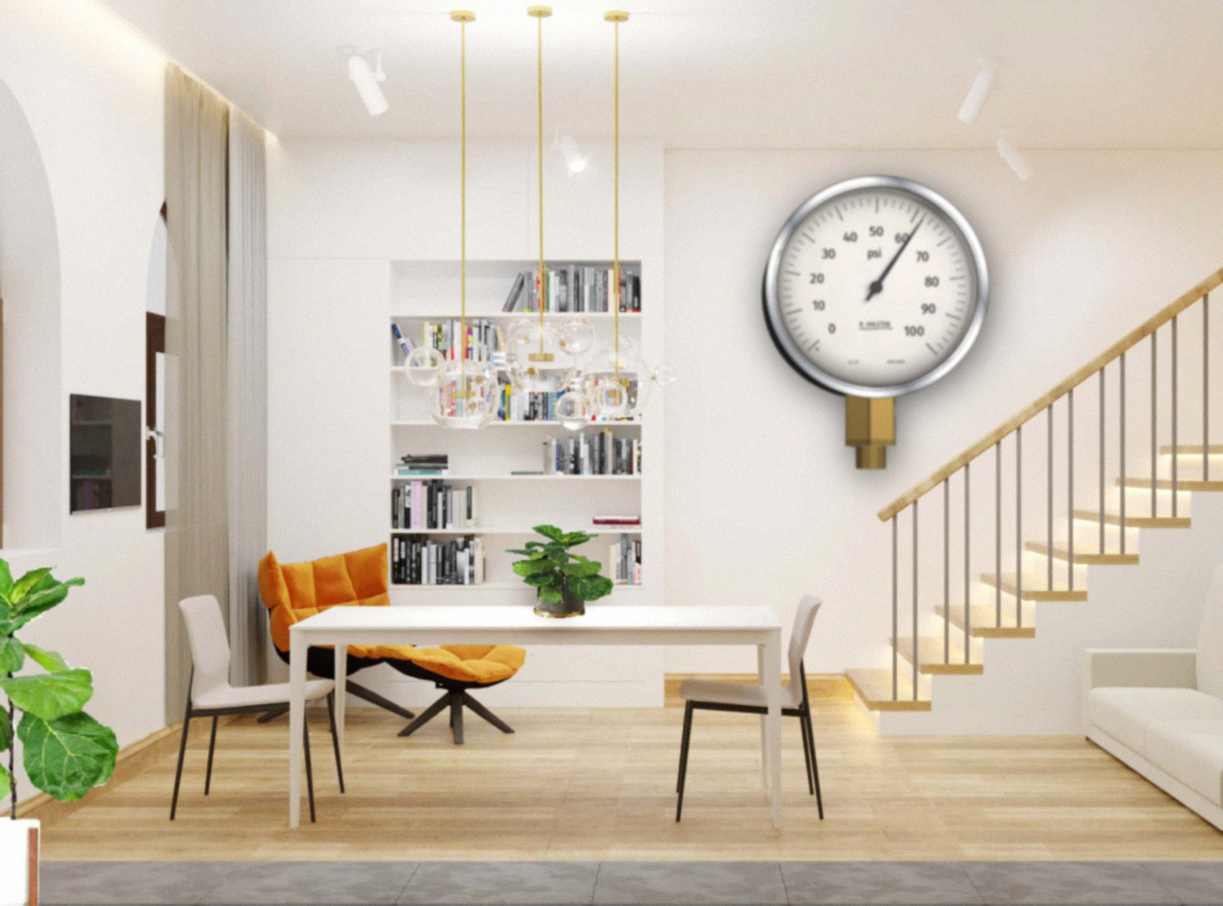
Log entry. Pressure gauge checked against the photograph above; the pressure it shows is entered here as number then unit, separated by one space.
62 psi
